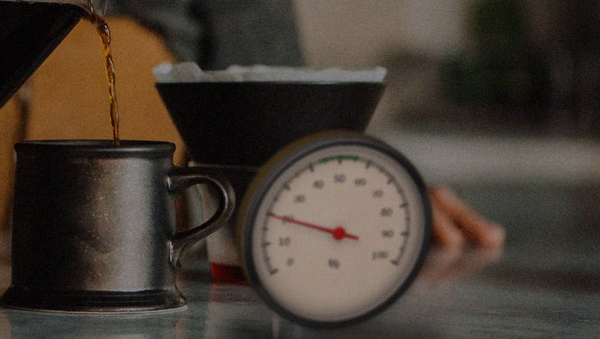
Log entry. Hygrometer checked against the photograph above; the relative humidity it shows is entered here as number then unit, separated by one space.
20 %
